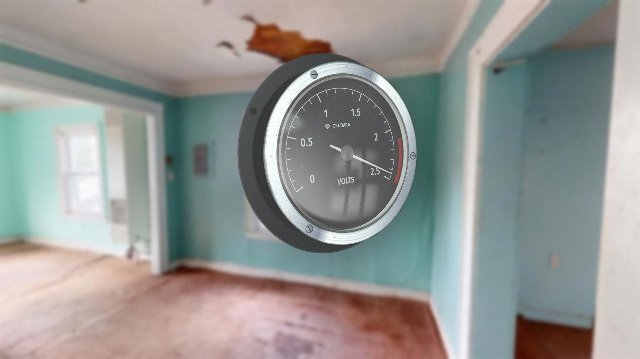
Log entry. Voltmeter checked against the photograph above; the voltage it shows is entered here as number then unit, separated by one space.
2.45 V
